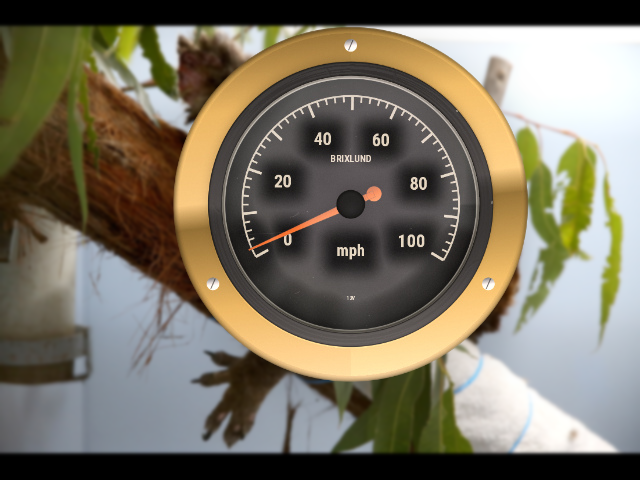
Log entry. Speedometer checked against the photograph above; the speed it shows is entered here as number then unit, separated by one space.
2 mph
